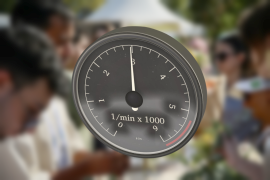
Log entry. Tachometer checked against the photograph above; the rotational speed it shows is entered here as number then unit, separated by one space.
3000 rpm
